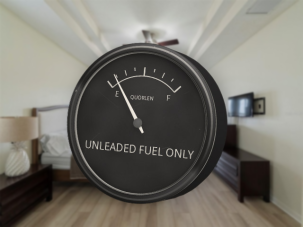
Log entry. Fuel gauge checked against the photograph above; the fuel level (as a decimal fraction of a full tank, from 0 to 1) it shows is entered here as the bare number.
0.125
